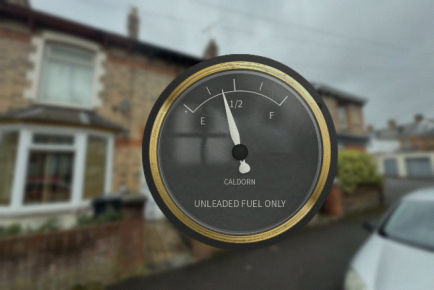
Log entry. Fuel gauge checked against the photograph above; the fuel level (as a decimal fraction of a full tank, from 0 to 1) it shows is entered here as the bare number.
0.375
